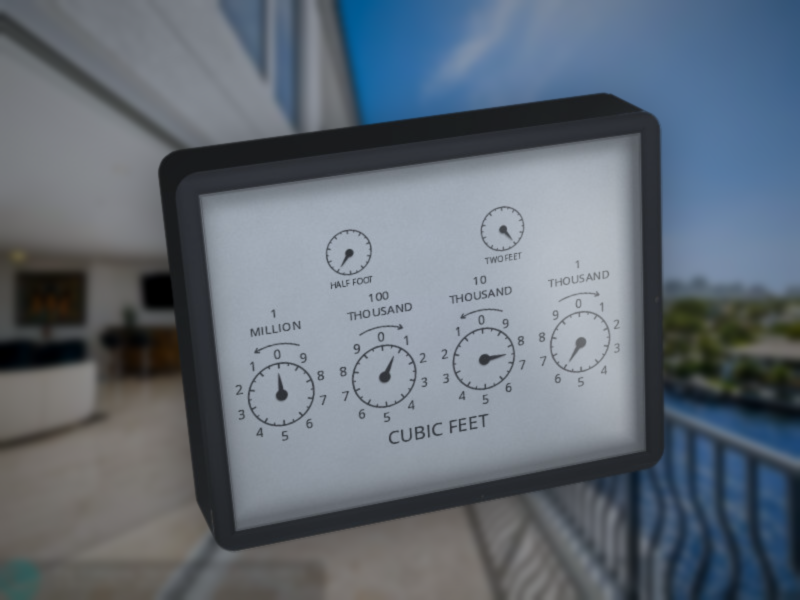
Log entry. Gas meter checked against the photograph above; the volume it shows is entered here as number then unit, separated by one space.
7600 ft³
